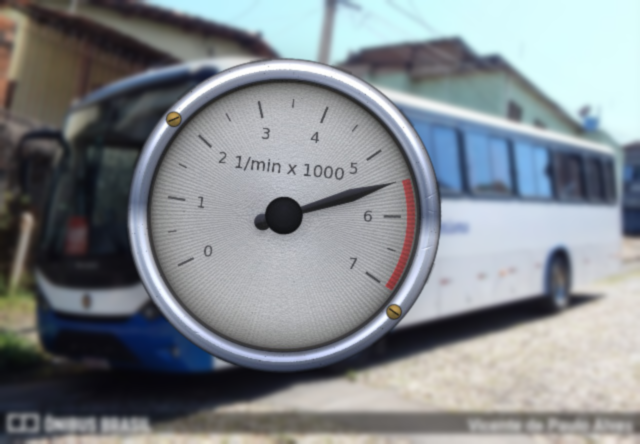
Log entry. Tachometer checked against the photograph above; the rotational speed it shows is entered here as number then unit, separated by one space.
5500 rpm
